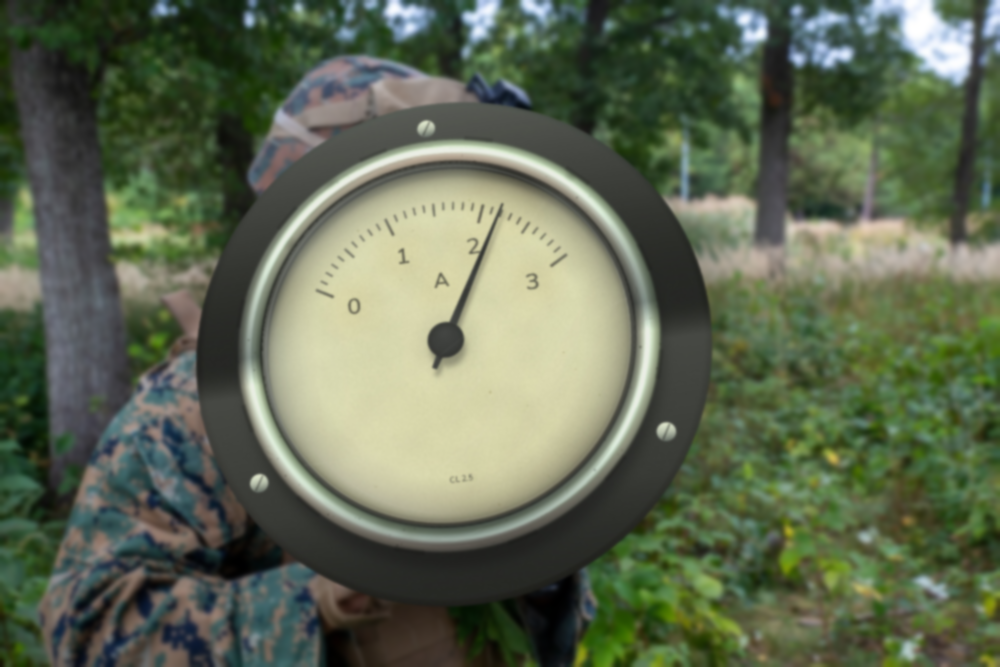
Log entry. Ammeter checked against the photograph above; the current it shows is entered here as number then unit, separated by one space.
2.2 A
